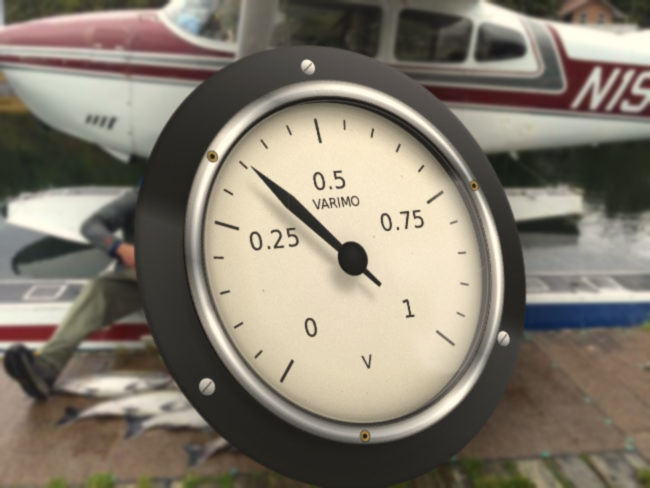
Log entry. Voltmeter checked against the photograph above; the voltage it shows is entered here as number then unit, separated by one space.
0.35 V
